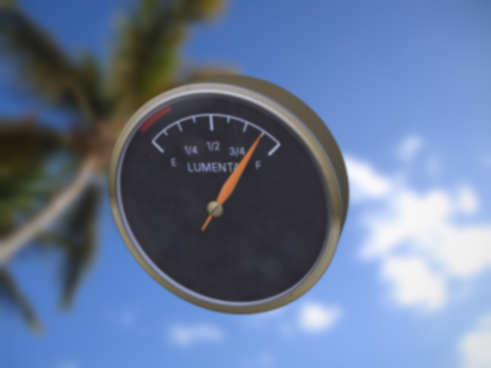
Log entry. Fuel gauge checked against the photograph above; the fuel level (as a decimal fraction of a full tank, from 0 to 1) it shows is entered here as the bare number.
0.875
